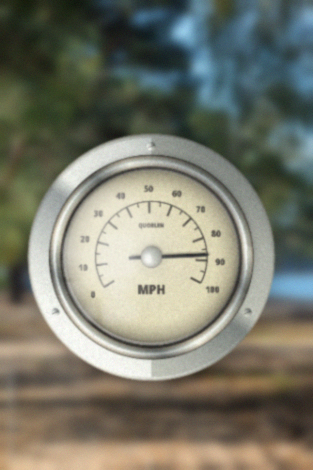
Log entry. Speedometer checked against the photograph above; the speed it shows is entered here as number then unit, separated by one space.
87.5 mph
